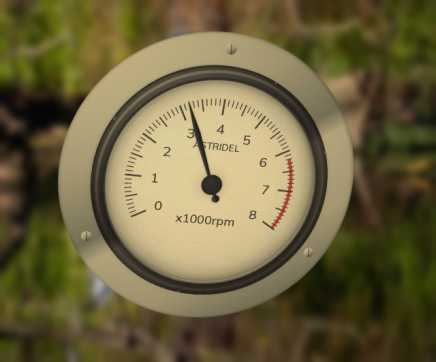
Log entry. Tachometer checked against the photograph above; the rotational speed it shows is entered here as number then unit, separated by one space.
3200 rpm
